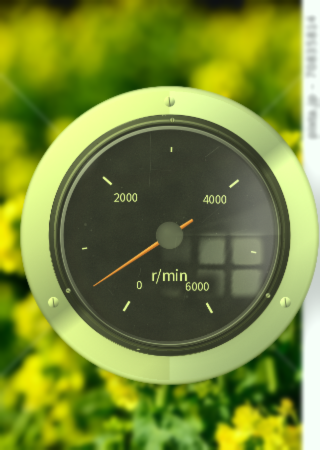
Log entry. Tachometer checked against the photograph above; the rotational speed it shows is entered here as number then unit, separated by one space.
500 rpm
